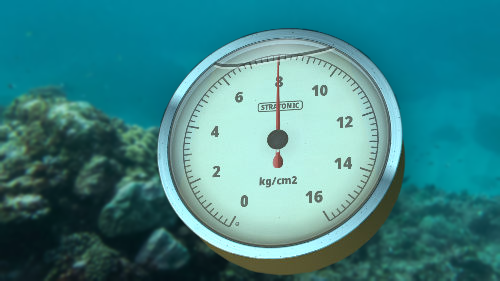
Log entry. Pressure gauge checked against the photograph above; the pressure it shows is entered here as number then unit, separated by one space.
8 kg/cm²
